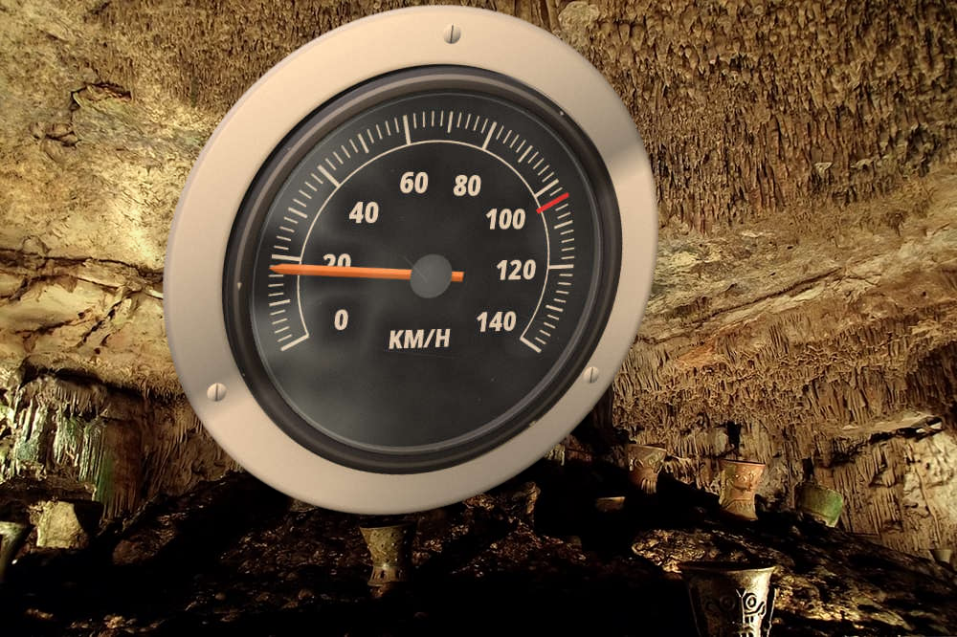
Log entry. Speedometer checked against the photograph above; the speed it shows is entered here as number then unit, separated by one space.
18 km/h
